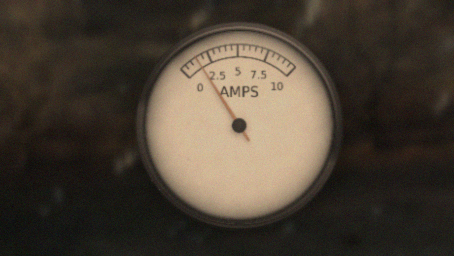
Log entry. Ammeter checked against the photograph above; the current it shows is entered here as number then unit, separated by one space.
1.5 A
